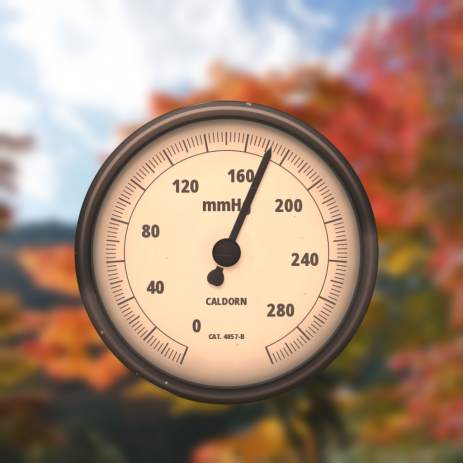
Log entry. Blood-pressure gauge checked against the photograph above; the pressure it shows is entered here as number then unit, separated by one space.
172 mmHg
